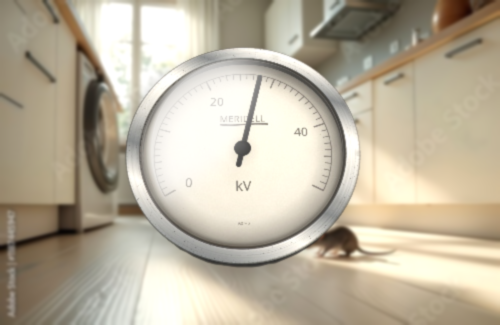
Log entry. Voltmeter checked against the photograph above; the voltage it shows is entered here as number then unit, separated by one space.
28 kV
